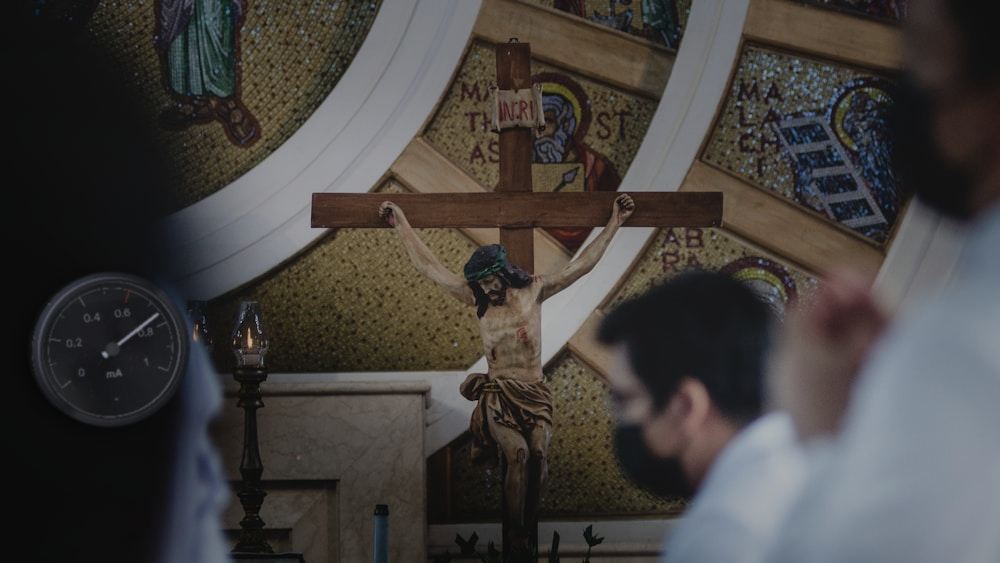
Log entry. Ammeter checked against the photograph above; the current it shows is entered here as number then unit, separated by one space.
0.75 mA
